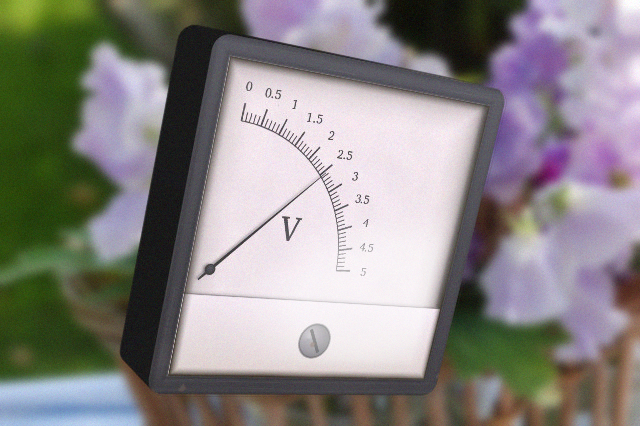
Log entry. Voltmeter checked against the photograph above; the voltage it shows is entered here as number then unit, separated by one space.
2.5 V
